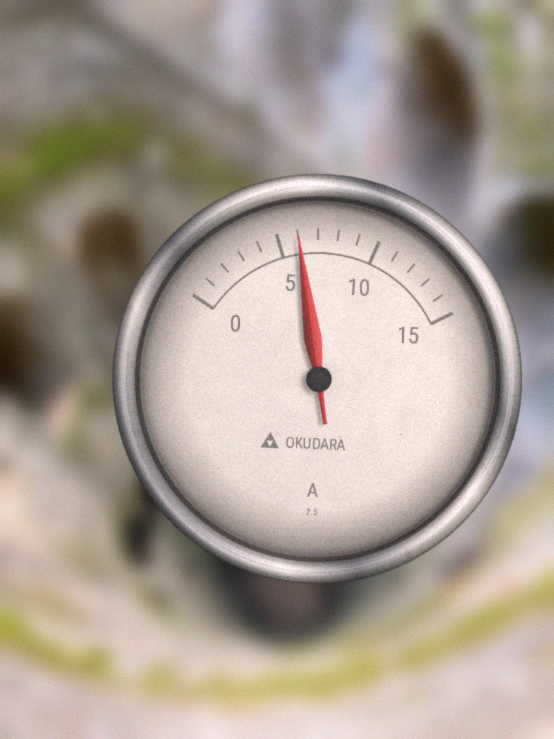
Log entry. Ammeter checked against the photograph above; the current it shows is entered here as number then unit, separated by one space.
6 A
